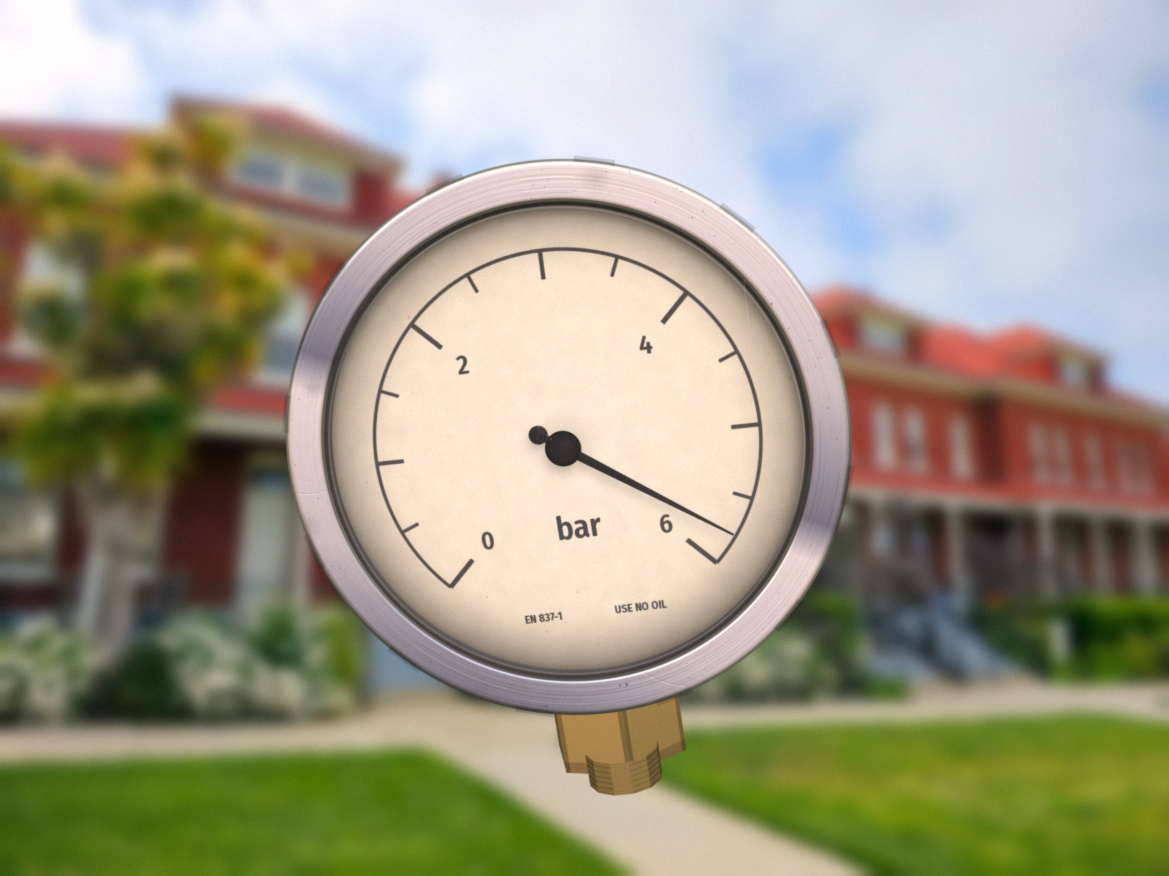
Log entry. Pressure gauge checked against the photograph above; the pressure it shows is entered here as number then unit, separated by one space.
5.75 bar
